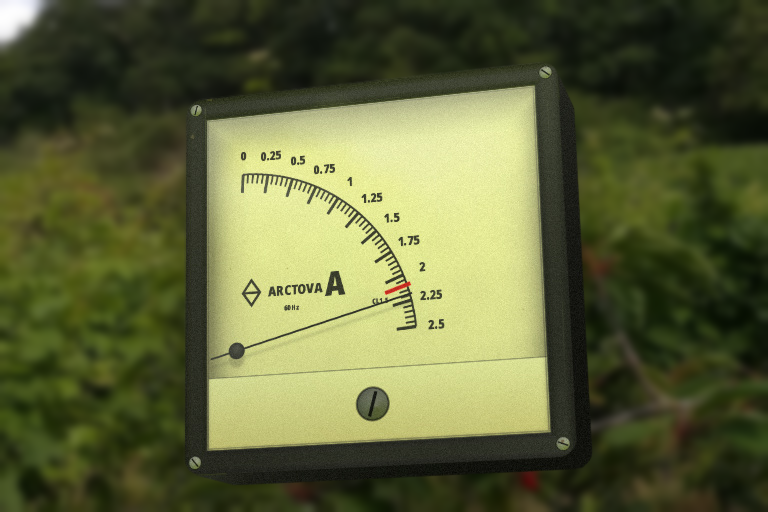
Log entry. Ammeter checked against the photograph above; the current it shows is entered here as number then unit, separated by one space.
2.2 A
